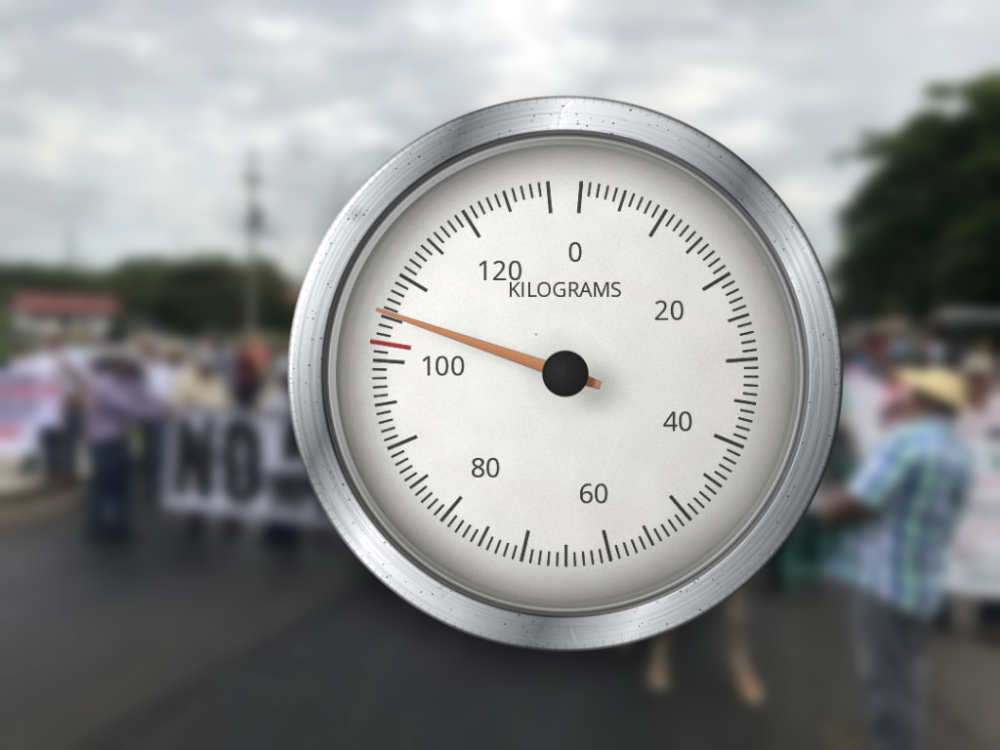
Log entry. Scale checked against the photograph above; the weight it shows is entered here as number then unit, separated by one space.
105.5 kg
